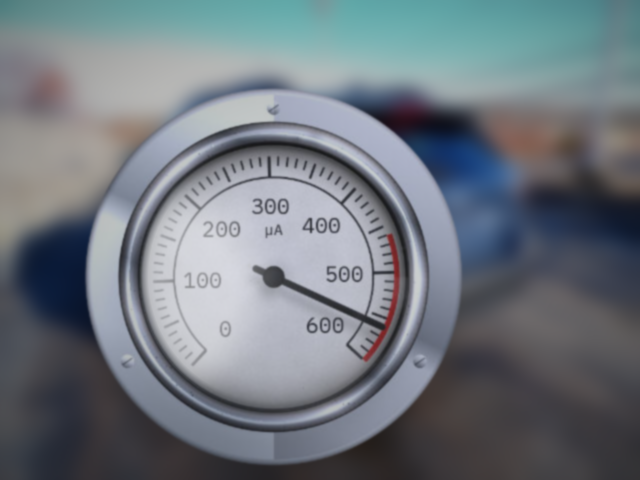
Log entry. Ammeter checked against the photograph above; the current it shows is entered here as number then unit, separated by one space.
560 µA
